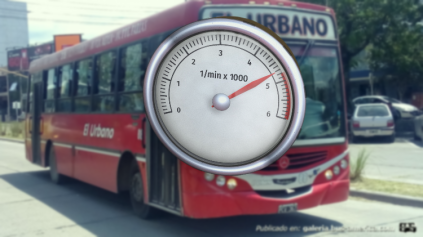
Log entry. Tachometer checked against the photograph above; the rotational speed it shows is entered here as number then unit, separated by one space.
4700 rpm
